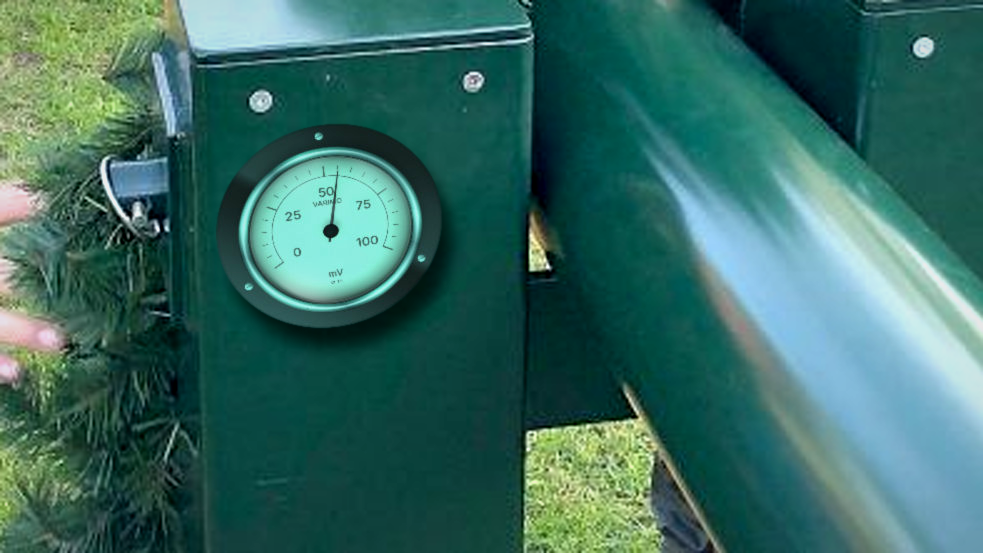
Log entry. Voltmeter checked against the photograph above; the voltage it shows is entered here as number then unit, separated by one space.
55 mV
